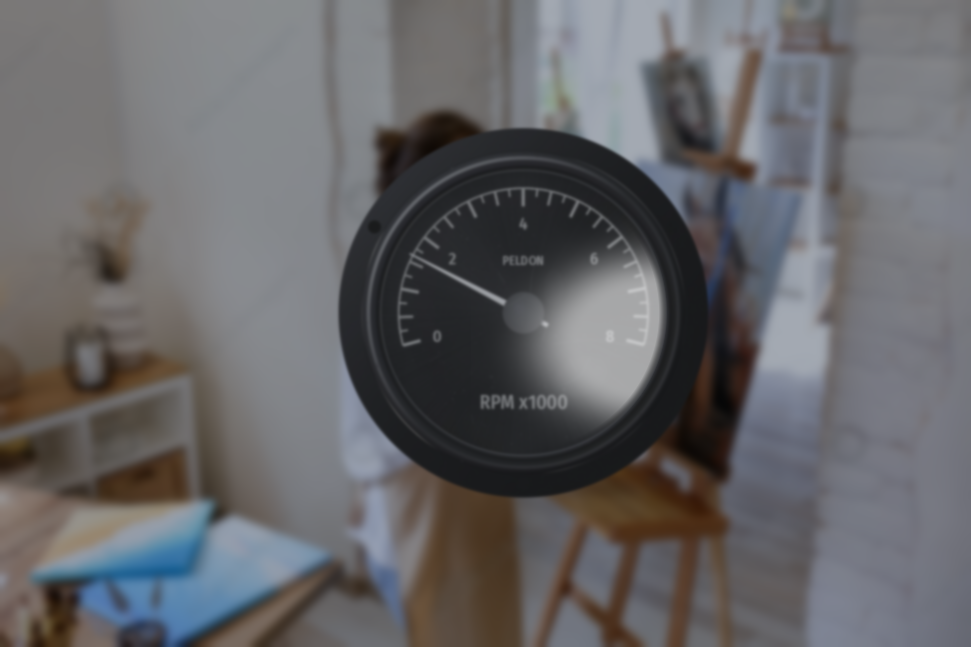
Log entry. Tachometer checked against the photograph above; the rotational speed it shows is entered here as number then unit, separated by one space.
1625 rpm
